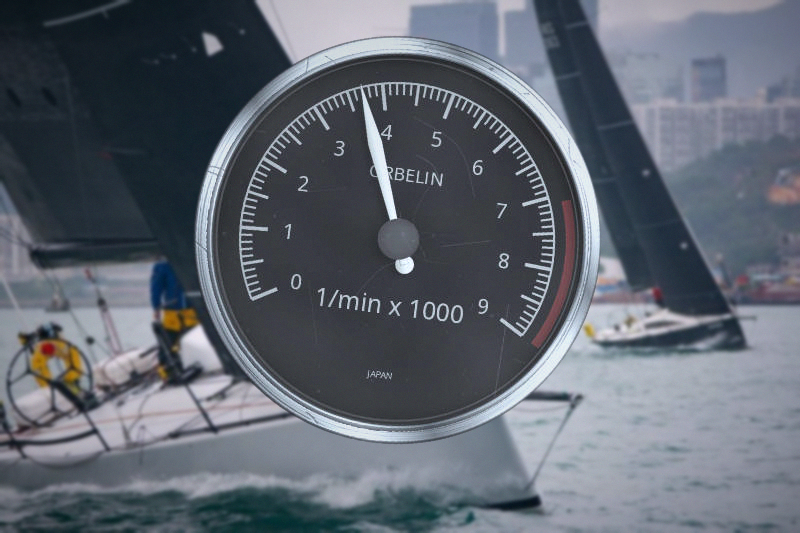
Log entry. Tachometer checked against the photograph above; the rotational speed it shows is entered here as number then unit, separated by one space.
3700 rpm
